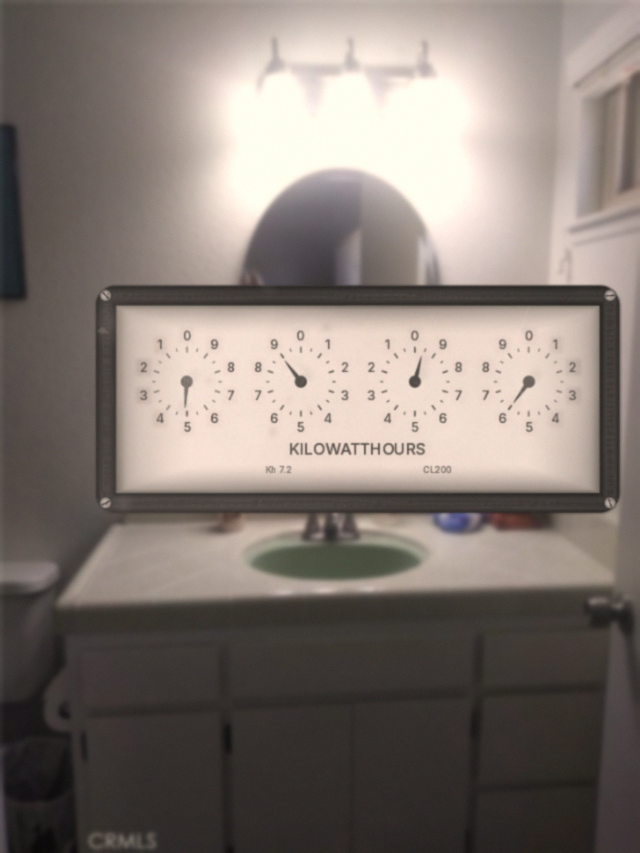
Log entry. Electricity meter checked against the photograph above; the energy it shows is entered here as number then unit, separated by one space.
4896 kWh
